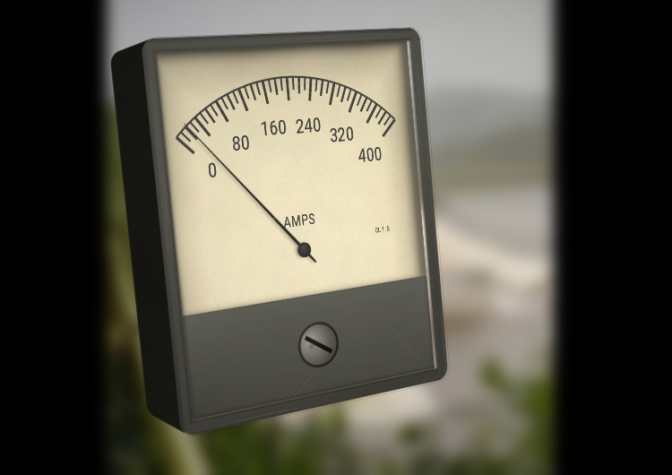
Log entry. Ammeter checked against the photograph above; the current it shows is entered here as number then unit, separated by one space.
20 A
